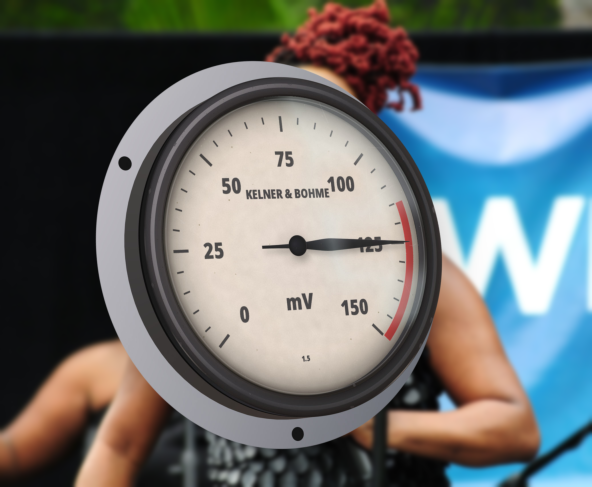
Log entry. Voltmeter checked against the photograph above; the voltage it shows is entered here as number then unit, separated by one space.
125 mV
